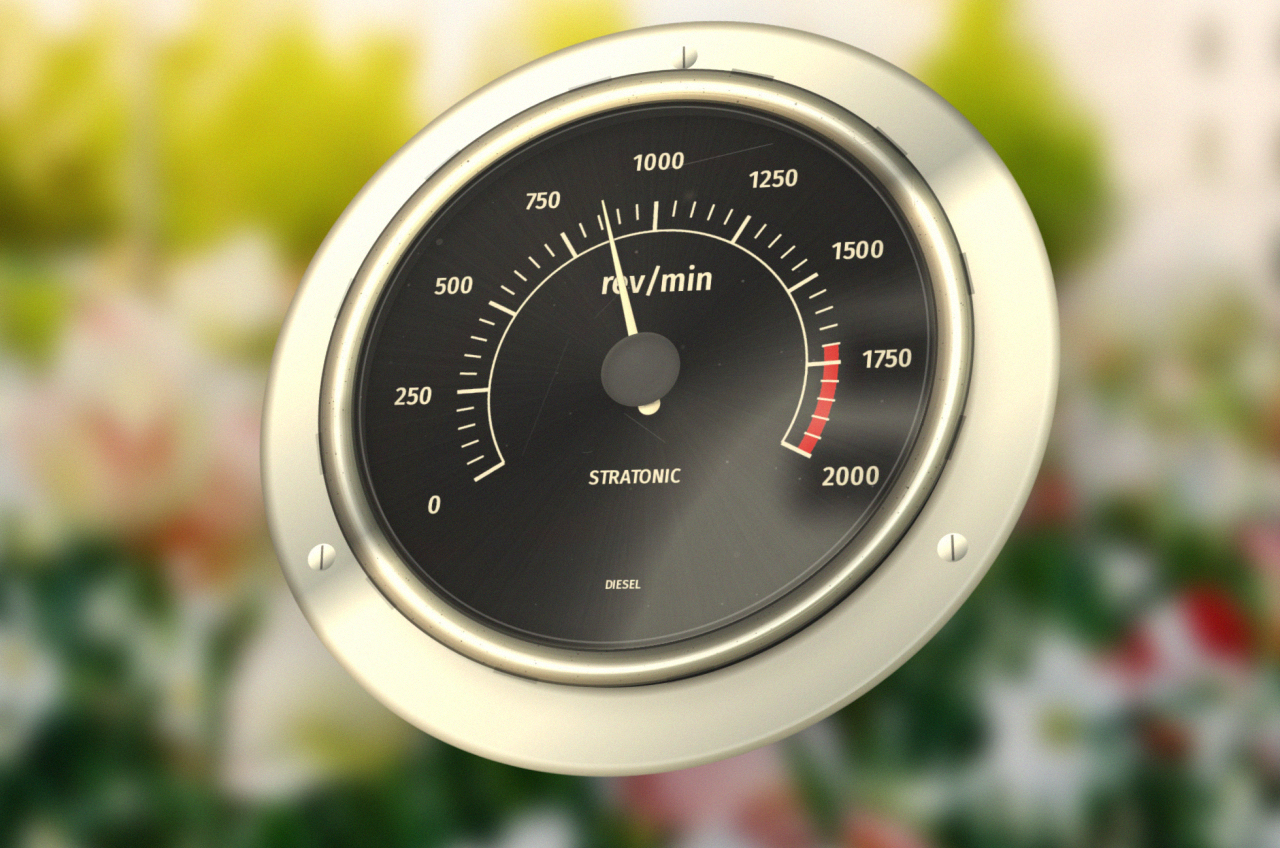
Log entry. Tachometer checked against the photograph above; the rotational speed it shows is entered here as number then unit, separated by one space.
875 rpm
